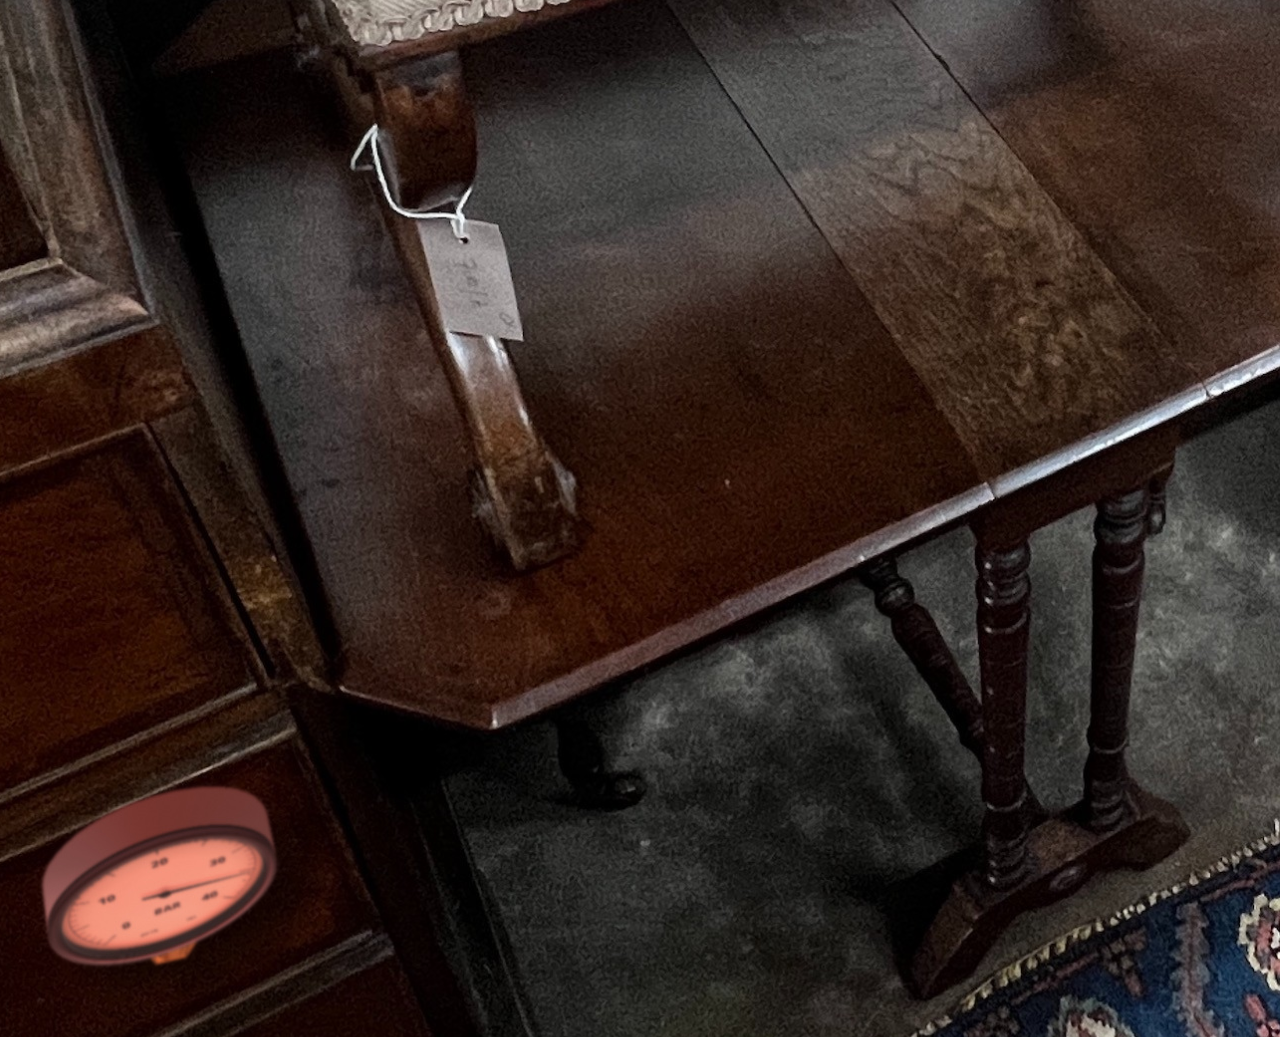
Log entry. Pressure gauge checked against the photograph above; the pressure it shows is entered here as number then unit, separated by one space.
35 bar
